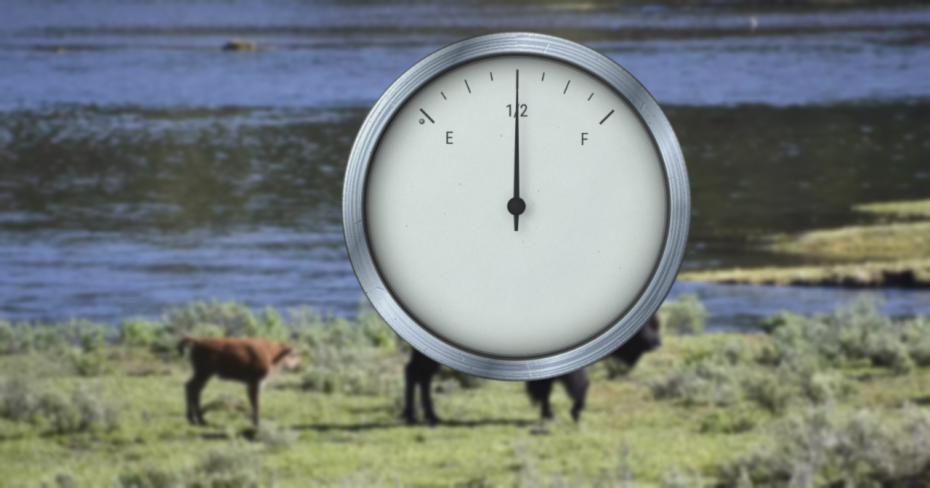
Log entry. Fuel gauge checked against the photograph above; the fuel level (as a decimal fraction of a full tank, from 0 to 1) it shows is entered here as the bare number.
0.5
